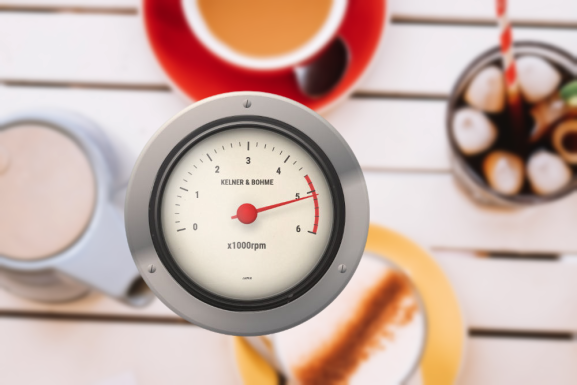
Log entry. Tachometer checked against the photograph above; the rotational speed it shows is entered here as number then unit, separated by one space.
5100 rpm
